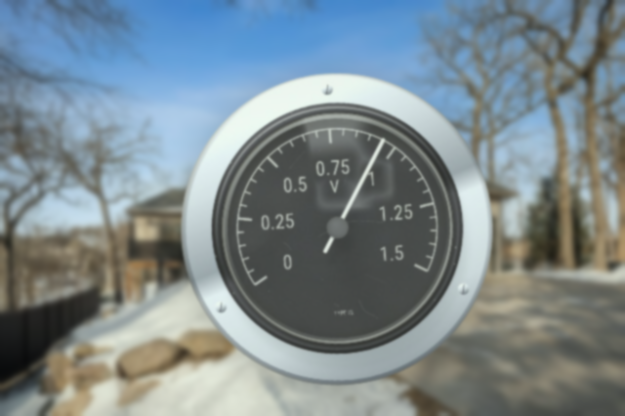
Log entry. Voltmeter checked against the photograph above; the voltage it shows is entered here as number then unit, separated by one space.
0.95 V
